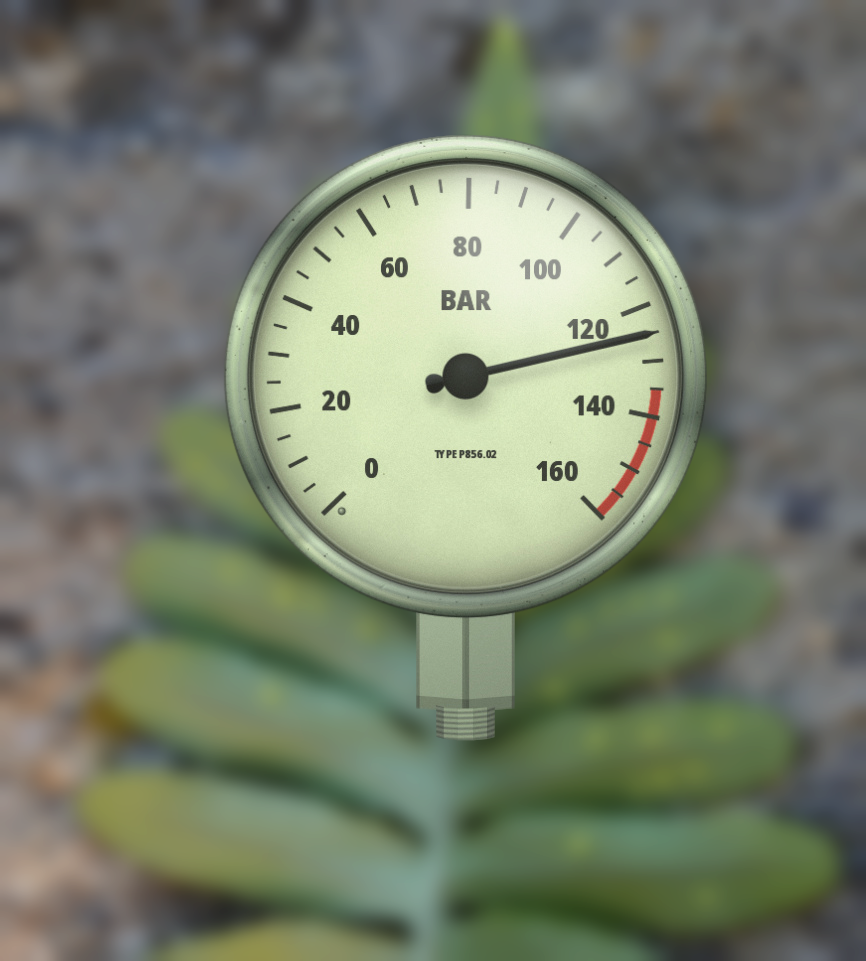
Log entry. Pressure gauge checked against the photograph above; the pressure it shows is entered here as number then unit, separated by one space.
125 bar
